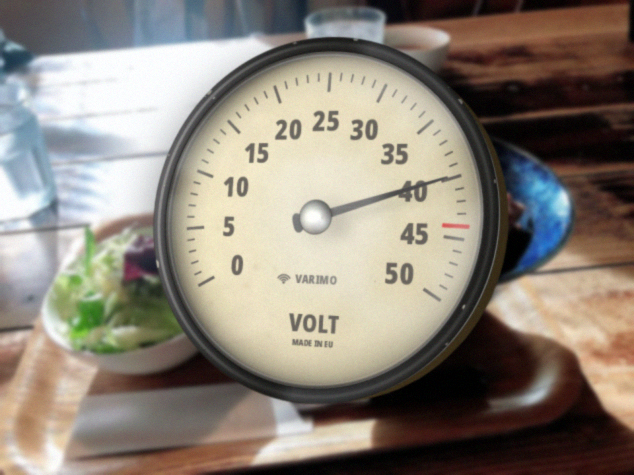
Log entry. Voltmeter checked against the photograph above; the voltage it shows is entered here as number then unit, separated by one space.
40 V
